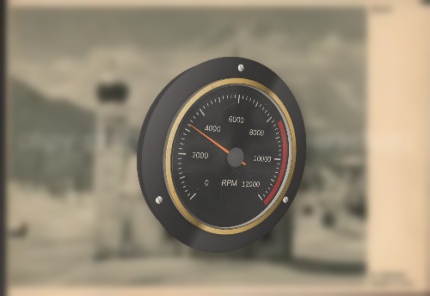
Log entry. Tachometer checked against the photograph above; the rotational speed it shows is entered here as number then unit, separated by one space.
3200 rpm
